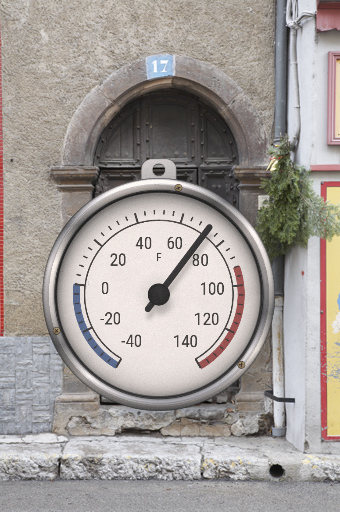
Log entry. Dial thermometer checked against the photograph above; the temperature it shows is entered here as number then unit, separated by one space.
72 °F
